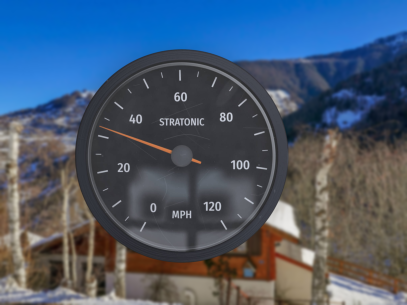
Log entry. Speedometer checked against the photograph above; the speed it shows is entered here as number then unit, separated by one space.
32.5 mph
